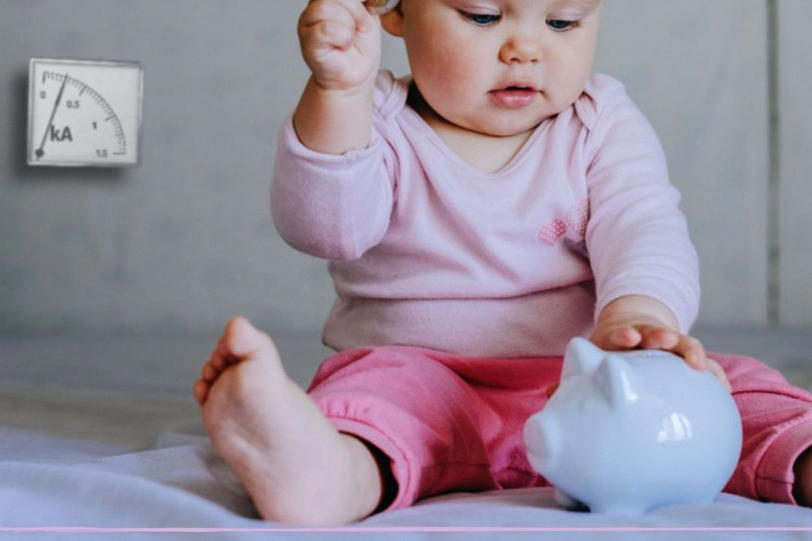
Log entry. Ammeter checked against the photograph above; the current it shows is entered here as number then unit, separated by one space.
0.25 kA
